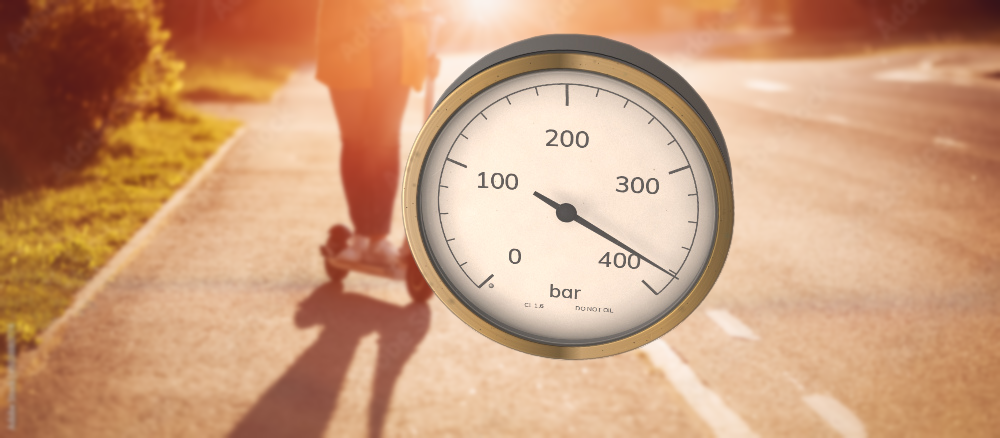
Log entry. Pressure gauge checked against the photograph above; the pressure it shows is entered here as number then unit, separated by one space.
380 bar
